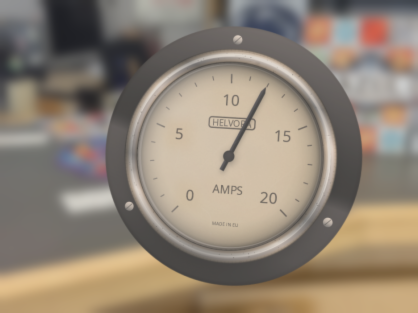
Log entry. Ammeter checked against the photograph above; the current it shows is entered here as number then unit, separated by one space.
12 A
